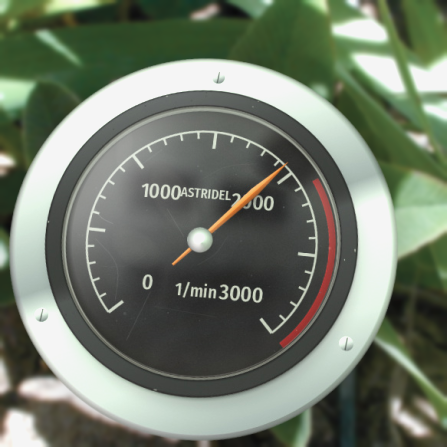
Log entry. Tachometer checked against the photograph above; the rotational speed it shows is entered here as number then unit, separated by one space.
1950 rpm
